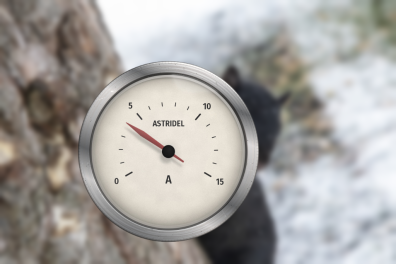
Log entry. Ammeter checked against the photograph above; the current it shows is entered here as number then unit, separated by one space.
4 A
